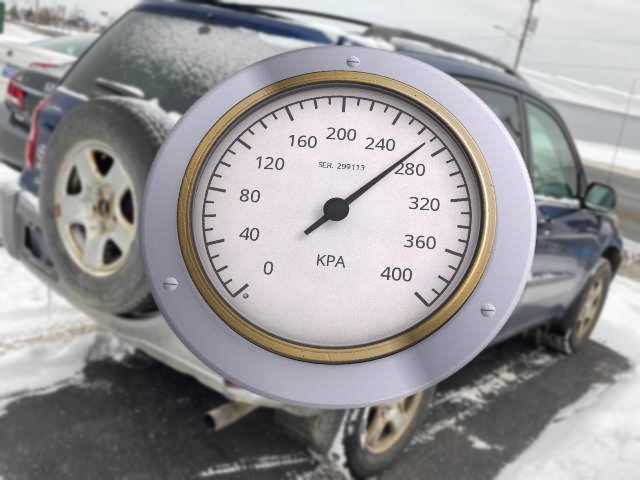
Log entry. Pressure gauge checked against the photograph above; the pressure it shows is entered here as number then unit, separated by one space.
270 kPa
